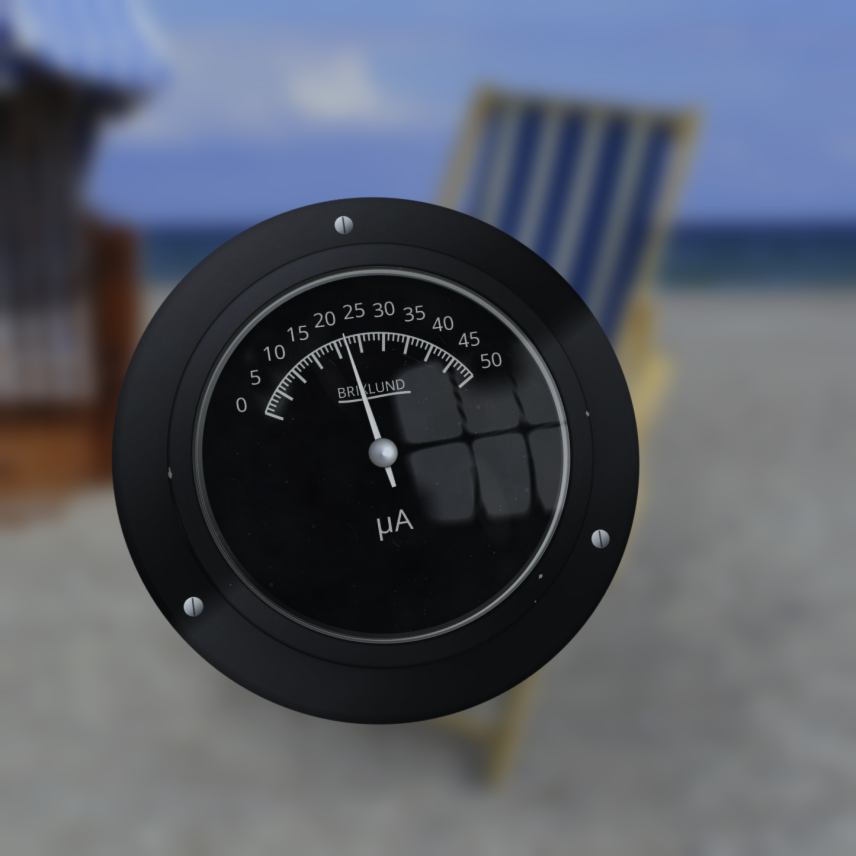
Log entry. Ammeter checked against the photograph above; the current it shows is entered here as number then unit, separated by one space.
22 µA
